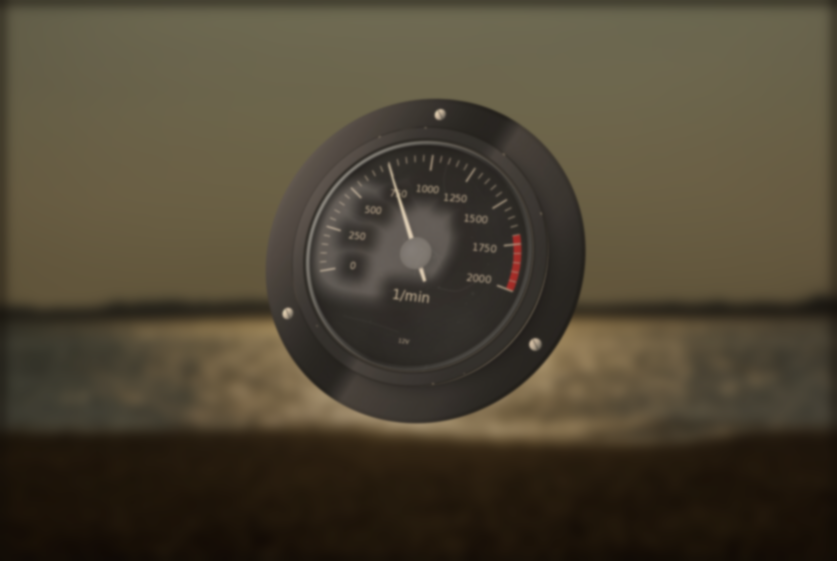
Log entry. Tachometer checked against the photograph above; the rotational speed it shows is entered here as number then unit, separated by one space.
750 rpm
